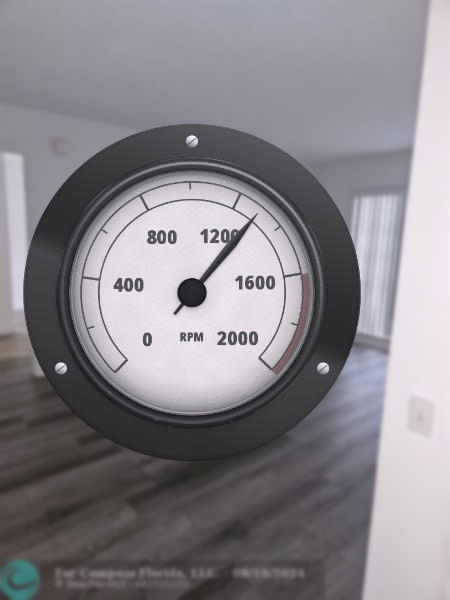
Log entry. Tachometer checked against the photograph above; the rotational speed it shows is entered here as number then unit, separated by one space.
1300 rpm
